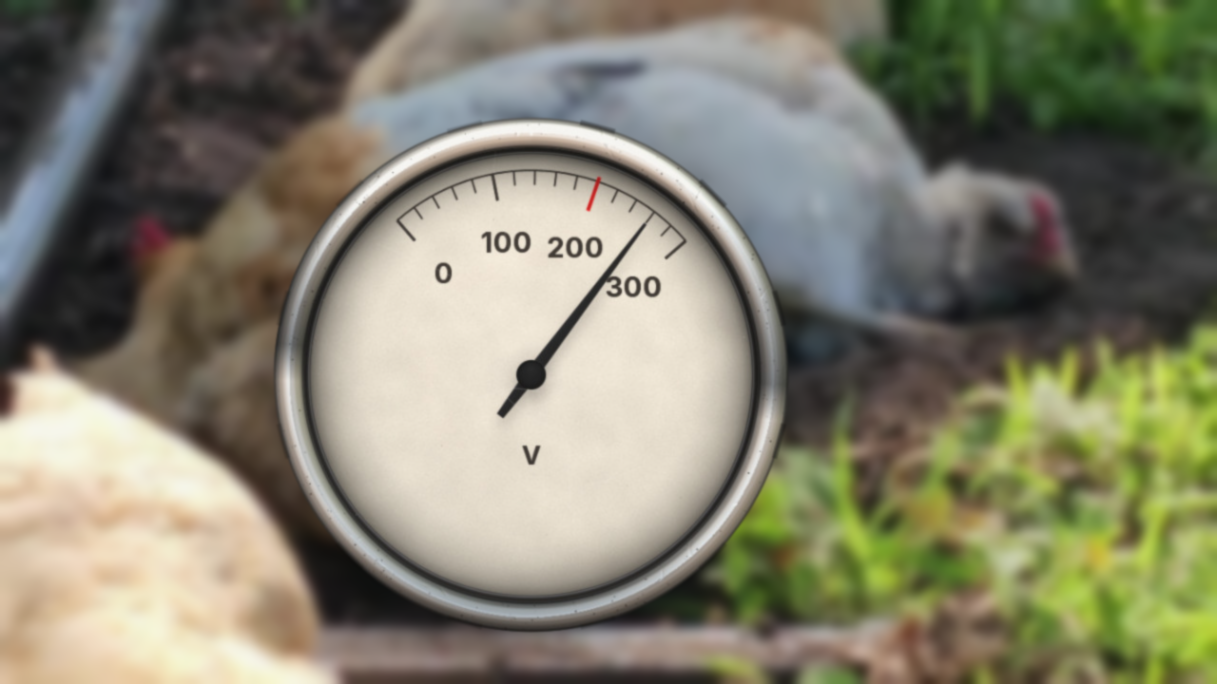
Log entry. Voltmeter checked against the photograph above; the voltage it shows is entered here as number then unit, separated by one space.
260 V
